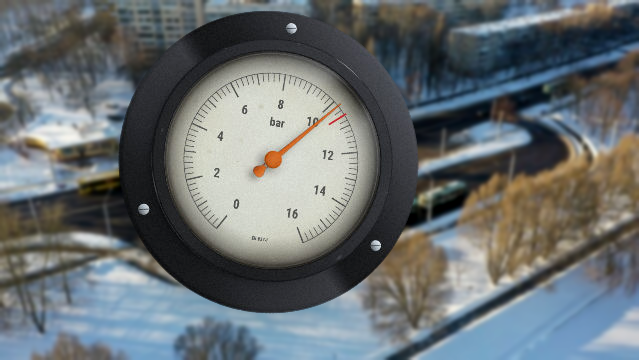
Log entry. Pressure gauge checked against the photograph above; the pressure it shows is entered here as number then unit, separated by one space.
10.2 bar
